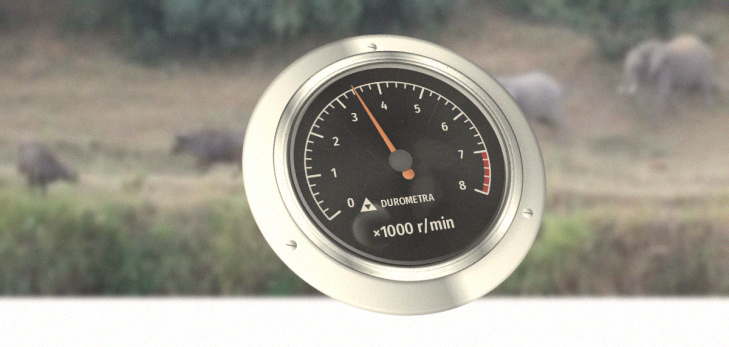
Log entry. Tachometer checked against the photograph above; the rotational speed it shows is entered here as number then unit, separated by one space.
3400 rpm
